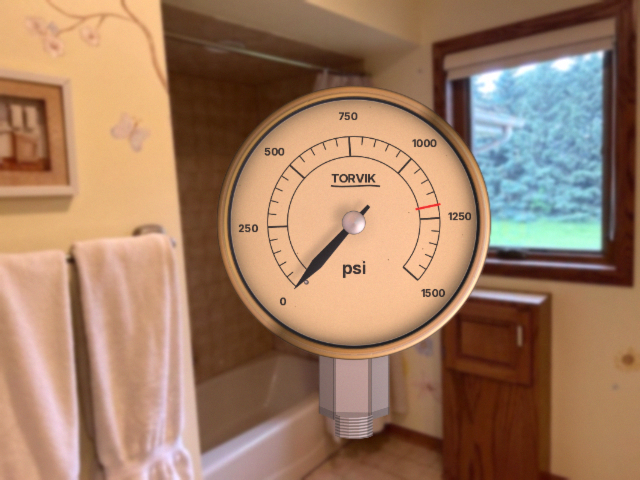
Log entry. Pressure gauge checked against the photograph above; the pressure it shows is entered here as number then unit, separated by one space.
0 psi
